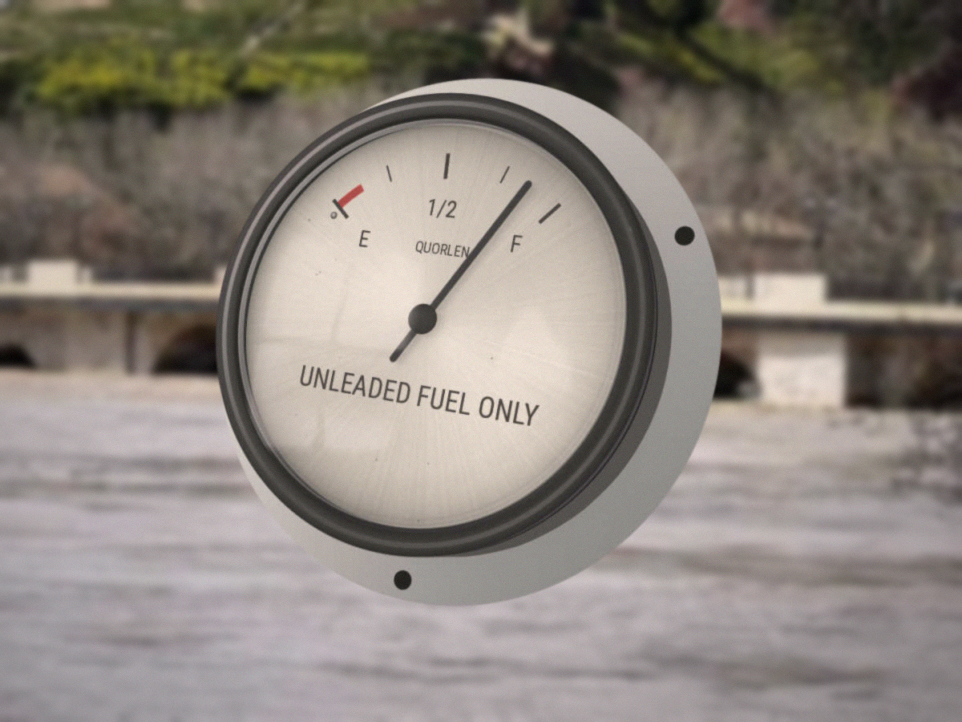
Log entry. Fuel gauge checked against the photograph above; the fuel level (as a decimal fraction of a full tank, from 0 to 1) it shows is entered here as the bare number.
0.875
